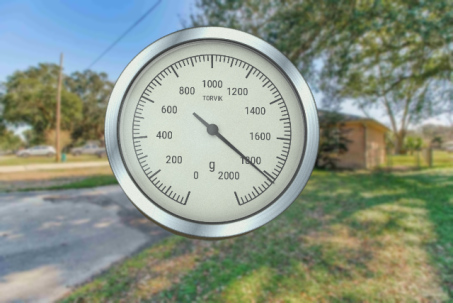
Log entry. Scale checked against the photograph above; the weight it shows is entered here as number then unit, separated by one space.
1820 g
